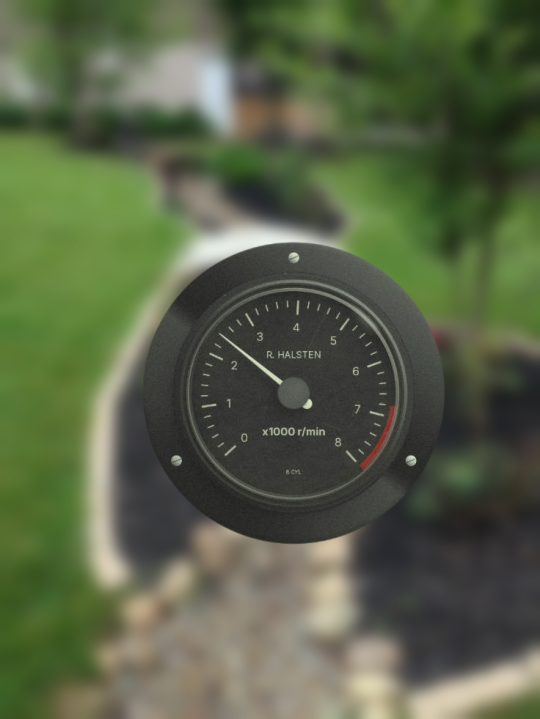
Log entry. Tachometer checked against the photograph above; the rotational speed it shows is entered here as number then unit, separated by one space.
2400 rpm
